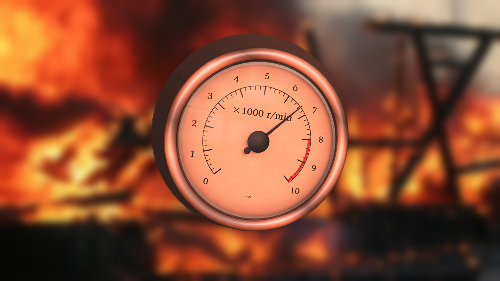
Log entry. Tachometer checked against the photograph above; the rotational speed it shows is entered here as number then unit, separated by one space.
6600 rpm
